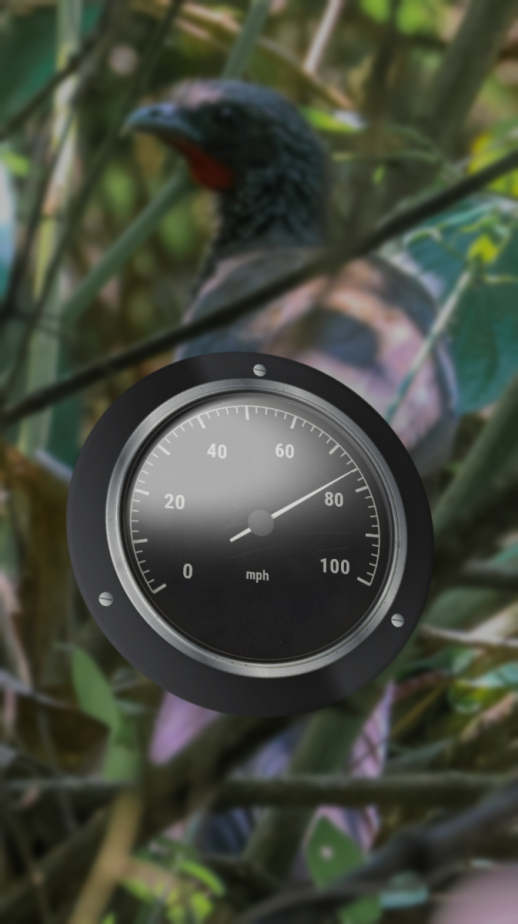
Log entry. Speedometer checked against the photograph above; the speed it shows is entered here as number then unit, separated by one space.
76 mph
